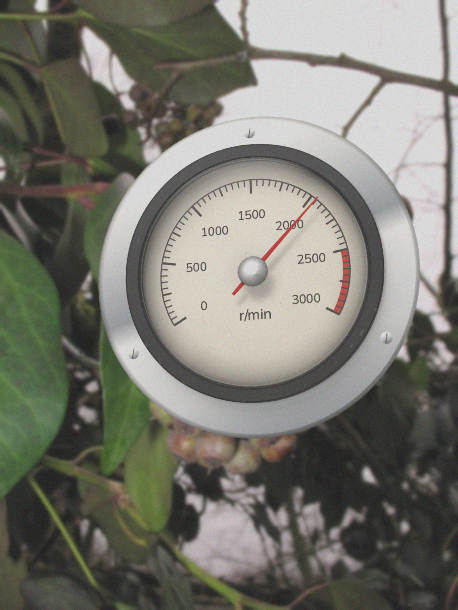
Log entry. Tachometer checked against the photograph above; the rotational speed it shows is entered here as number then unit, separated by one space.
2050 rpm
